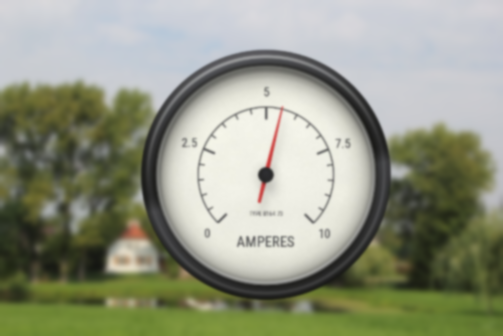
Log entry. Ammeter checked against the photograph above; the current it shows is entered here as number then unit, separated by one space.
5.5 A
